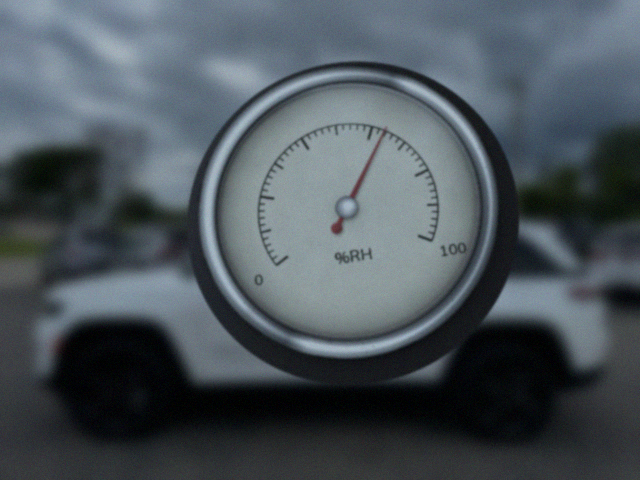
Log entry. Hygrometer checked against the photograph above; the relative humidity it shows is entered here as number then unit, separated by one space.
64 %
